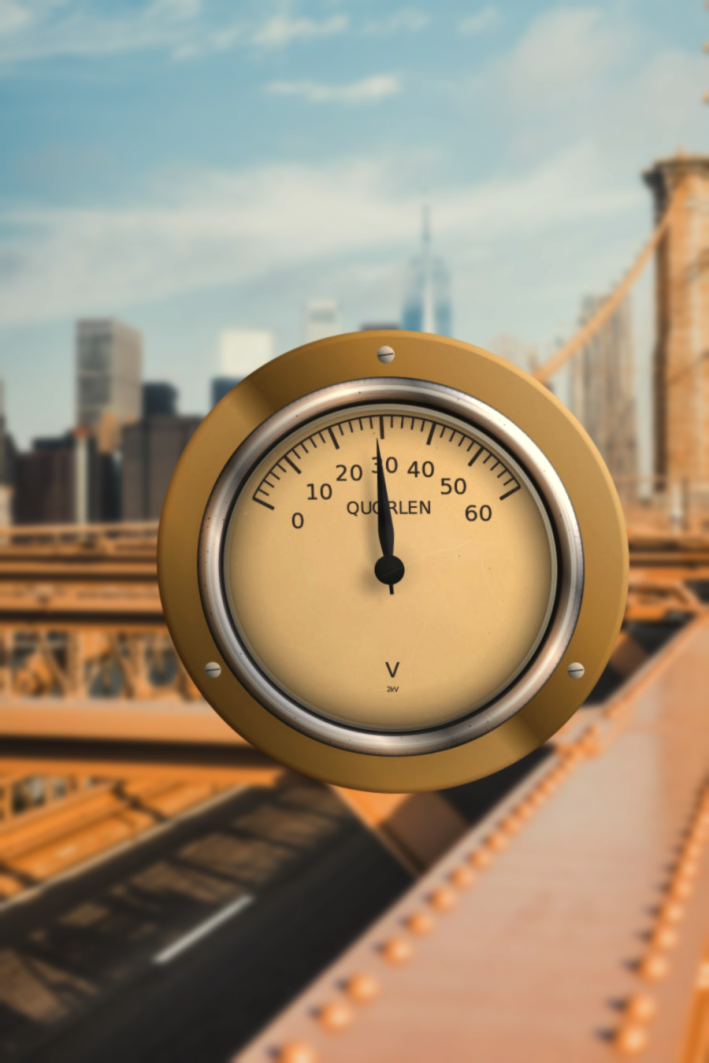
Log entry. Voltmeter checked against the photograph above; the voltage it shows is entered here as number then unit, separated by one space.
29 V
